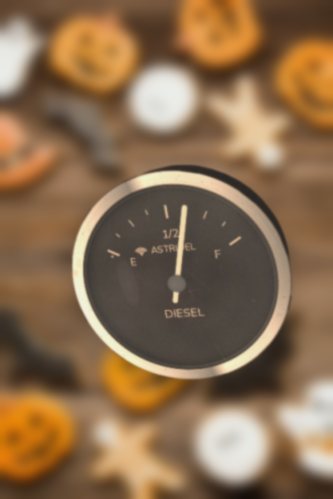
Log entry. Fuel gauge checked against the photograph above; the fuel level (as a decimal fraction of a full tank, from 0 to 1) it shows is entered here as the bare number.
0.625
